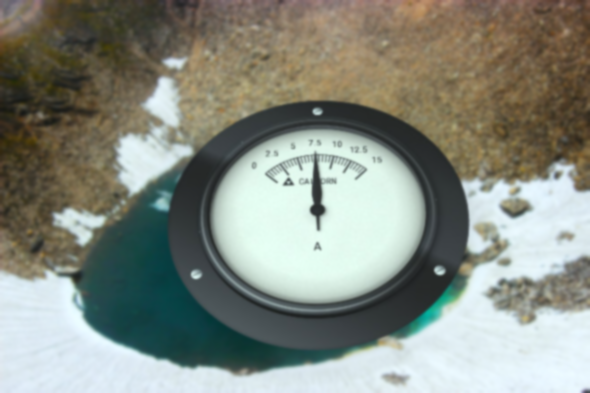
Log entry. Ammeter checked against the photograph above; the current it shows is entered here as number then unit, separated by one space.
7.5 A
